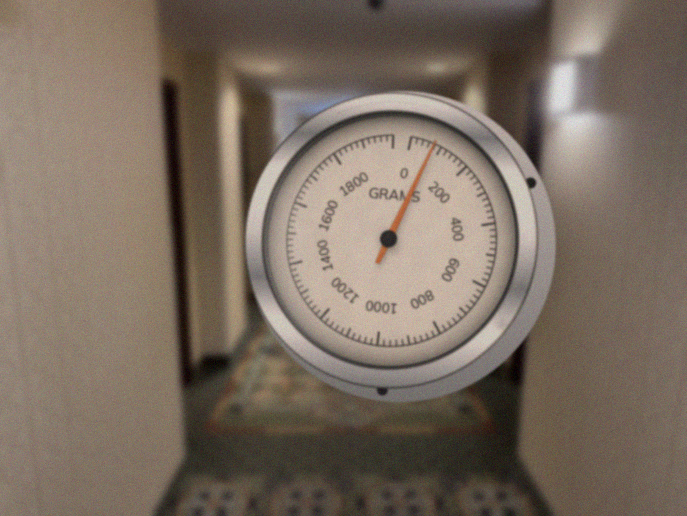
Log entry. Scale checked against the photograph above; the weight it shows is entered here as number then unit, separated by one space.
80 g
